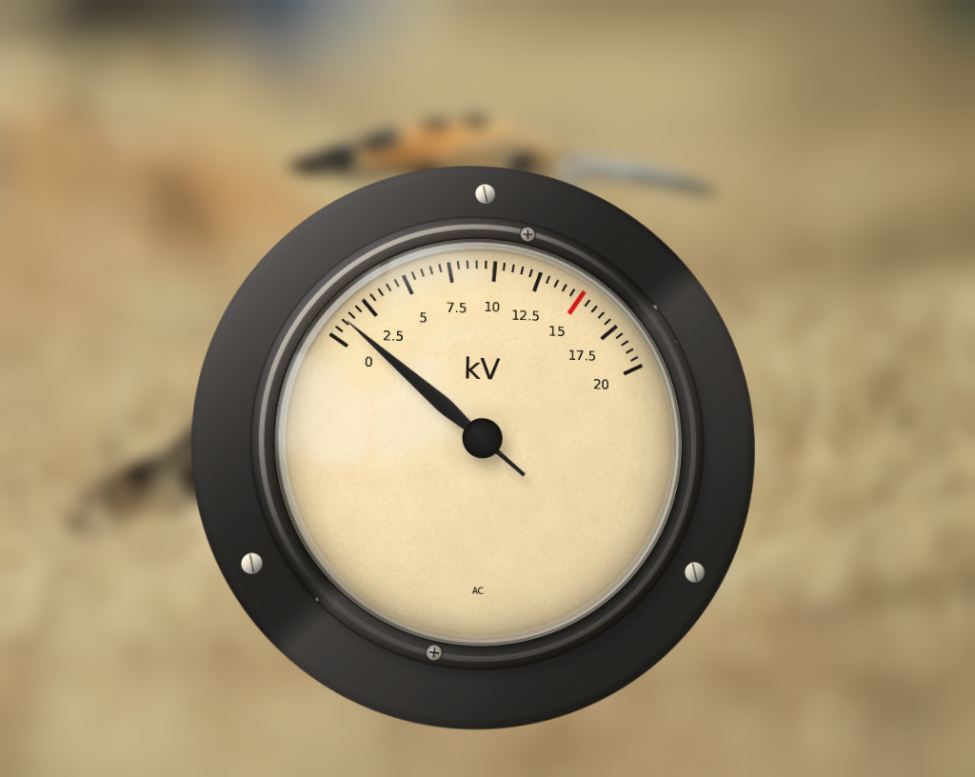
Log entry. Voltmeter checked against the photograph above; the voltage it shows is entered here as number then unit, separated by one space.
1 kV
